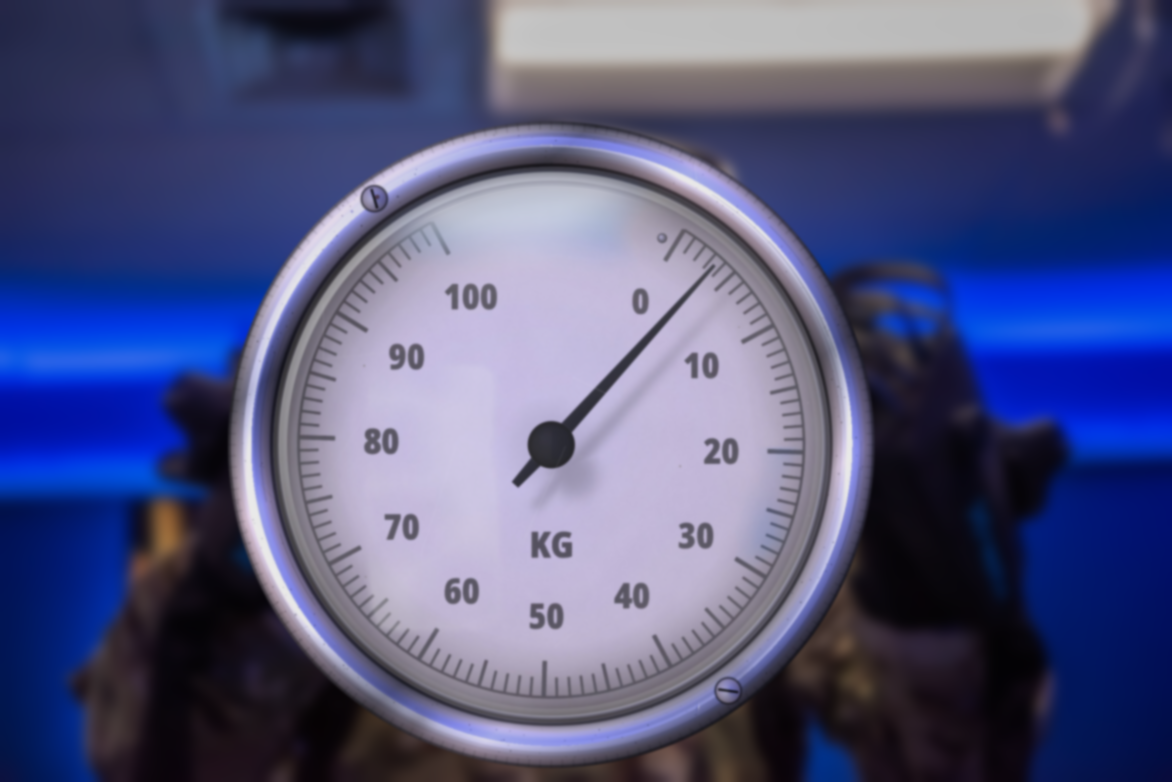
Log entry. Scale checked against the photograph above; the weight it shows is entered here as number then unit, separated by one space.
3.5 kg
